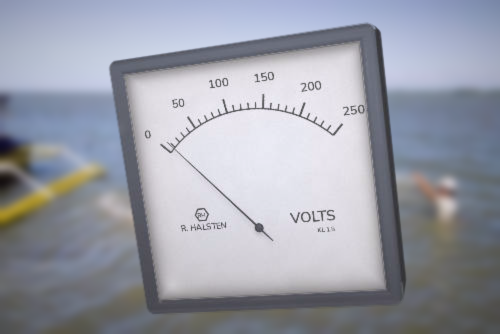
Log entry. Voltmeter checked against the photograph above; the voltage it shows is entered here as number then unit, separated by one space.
10 V
